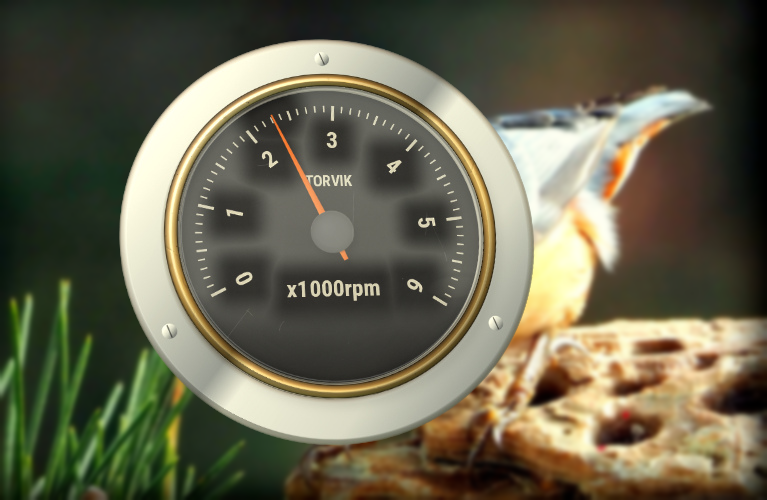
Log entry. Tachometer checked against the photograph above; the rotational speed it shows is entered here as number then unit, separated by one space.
2300 rpm
